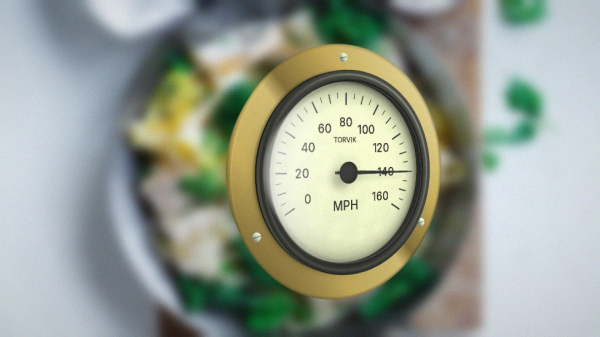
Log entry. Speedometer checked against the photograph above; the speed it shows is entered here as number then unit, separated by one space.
140 mph
